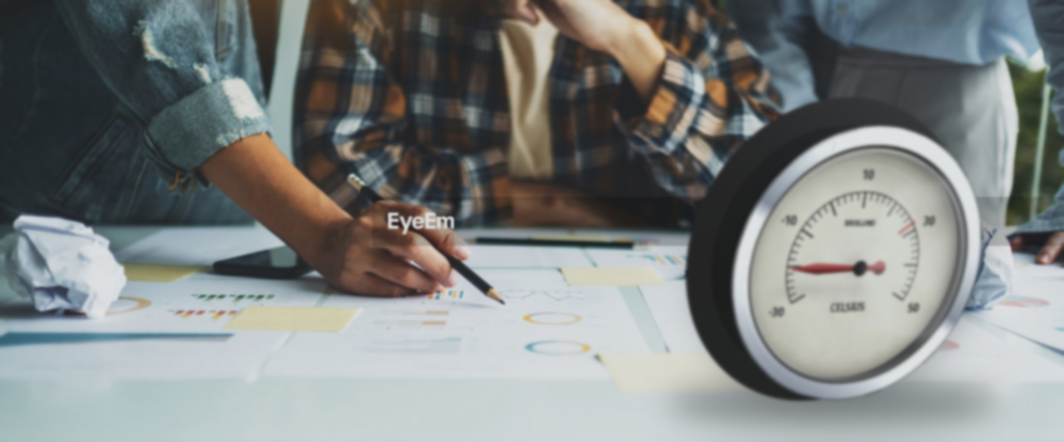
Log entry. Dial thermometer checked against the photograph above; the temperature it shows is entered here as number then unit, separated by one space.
-20 °C
